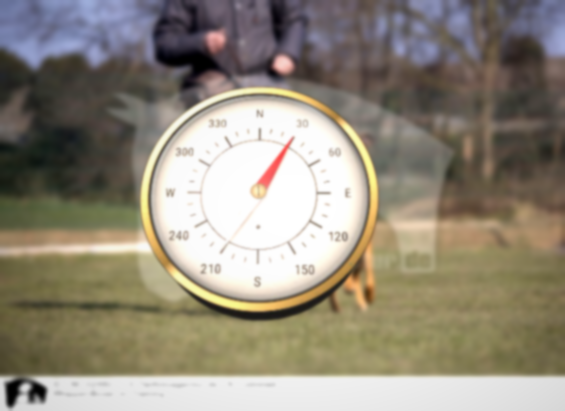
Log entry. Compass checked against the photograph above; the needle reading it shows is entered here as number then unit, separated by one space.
30 °
